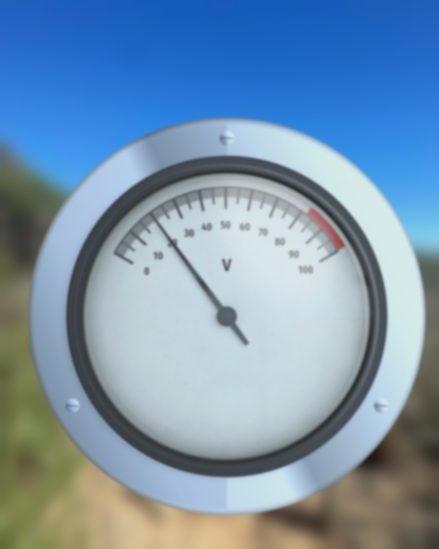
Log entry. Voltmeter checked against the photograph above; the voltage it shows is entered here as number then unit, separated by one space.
20 V
